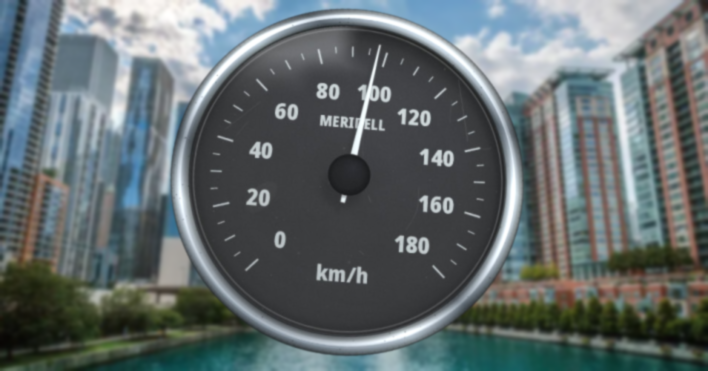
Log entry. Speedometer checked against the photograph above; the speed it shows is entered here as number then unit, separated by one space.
97.5 km/h
